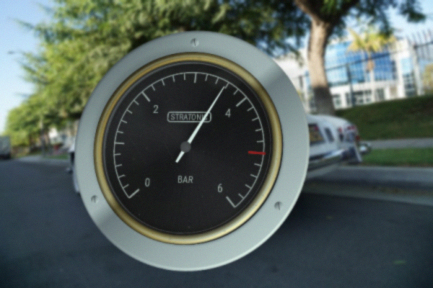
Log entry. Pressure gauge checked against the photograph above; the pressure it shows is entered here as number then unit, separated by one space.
3.6 bar
